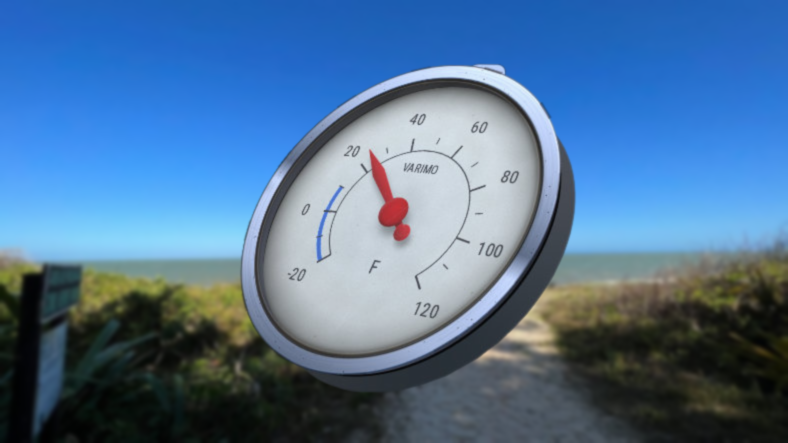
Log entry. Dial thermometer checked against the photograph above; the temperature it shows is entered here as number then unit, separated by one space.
25 °F
